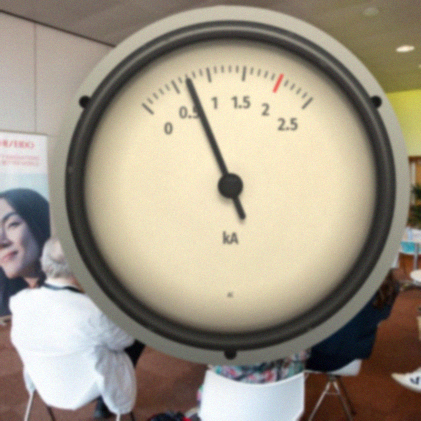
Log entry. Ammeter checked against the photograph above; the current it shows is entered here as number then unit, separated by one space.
0.7 kA
